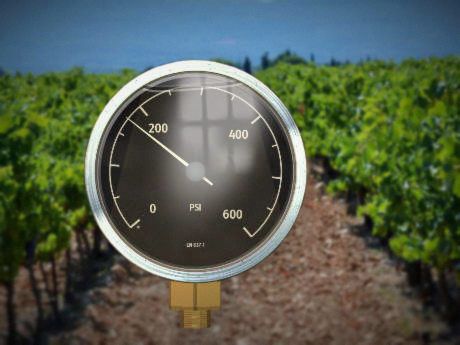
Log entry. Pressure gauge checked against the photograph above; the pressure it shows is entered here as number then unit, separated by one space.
175 psi
